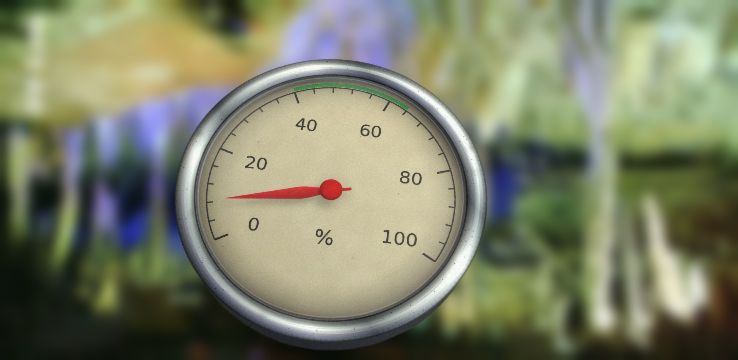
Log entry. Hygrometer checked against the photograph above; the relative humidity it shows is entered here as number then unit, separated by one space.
8 %
